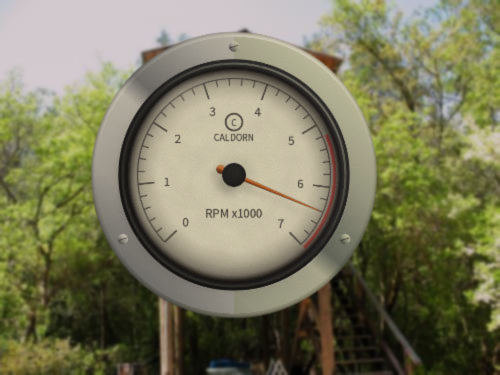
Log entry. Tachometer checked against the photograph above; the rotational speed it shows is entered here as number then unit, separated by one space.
6400 rpm
